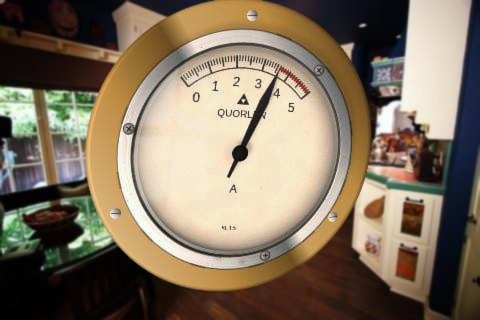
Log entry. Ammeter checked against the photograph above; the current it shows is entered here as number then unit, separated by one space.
3.5 A
